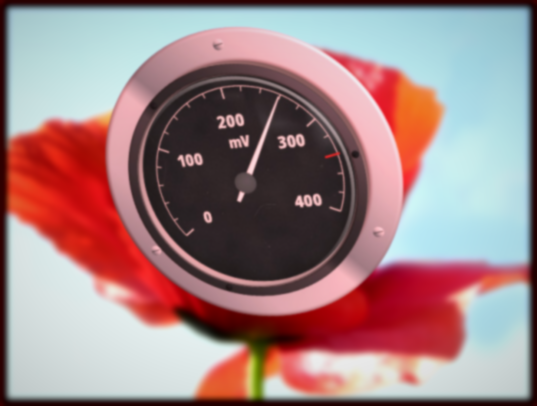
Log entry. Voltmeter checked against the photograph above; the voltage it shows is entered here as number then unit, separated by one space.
260 mV
